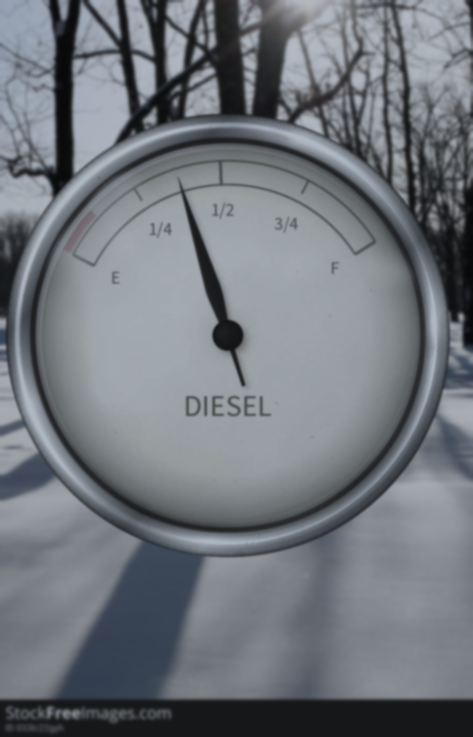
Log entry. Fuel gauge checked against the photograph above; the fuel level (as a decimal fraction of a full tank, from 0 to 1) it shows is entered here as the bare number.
0.375
